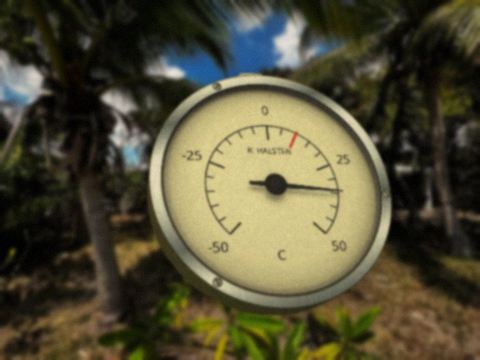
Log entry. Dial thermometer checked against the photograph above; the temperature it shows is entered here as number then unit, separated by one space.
35 °C
